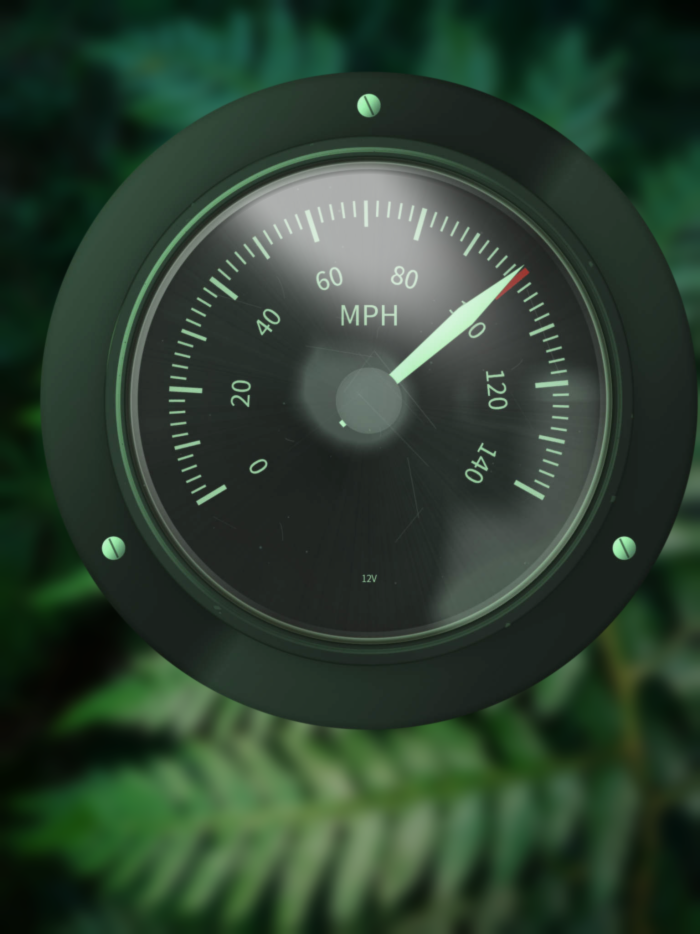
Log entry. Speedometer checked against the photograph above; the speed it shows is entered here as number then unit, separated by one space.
99 mph
